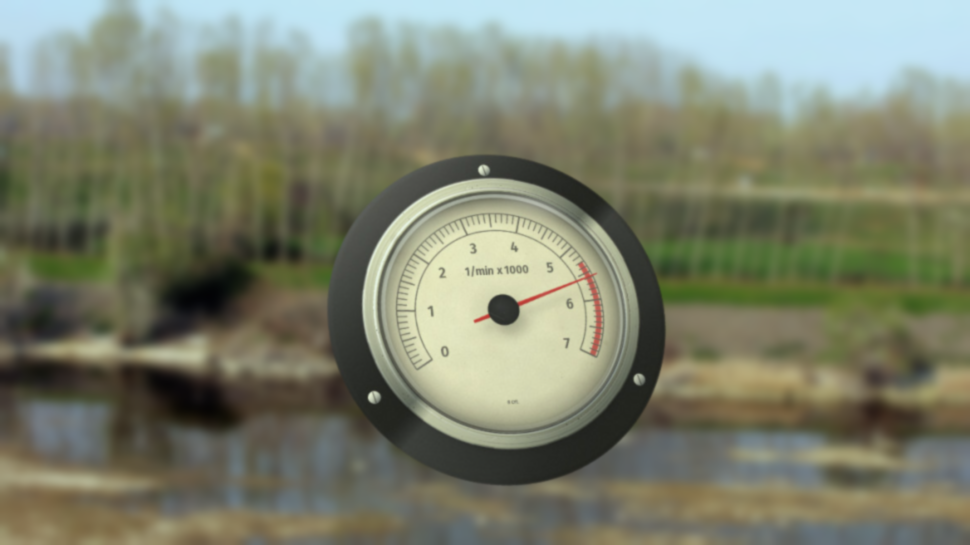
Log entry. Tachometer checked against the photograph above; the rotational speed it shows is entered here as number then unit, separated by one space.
5600 rpm
